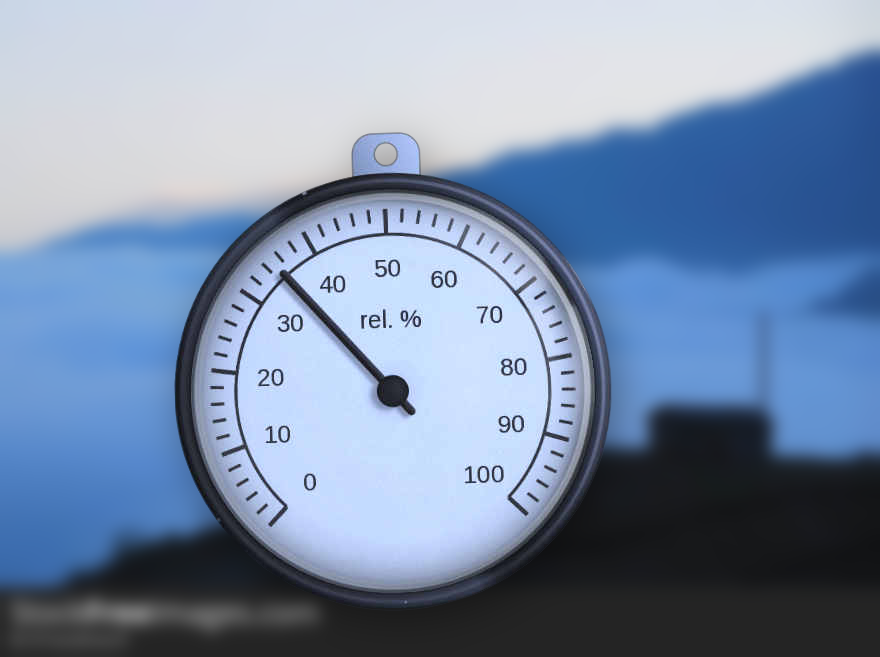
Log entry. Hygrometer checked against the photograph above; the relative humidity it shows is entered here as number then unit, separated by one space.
35 %
